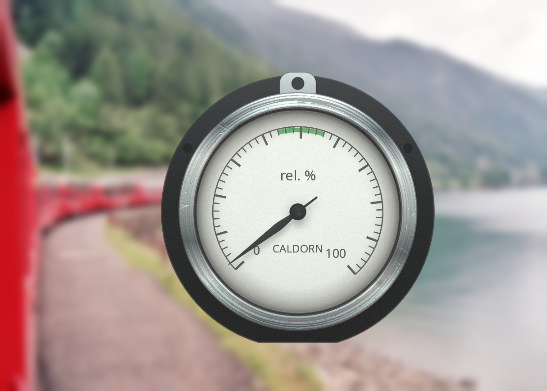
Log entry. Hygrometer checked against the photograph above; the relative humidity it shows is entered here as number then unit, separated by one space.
2 %
